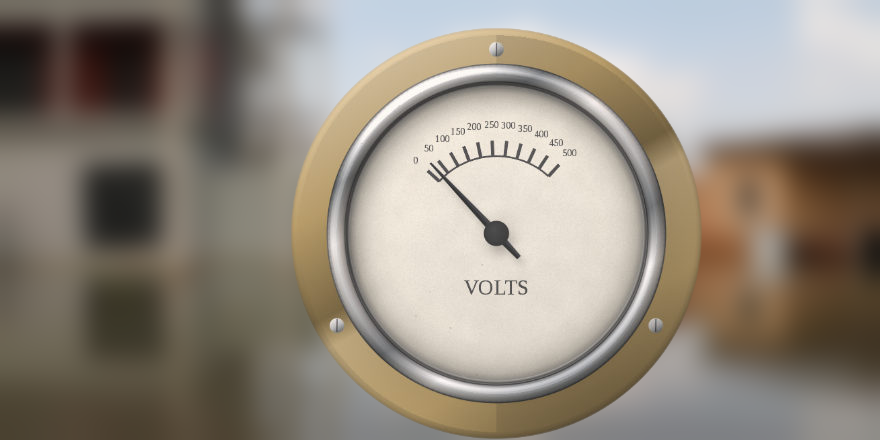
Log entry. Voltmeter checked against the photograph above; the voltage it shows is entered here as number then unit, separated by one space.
25 V
